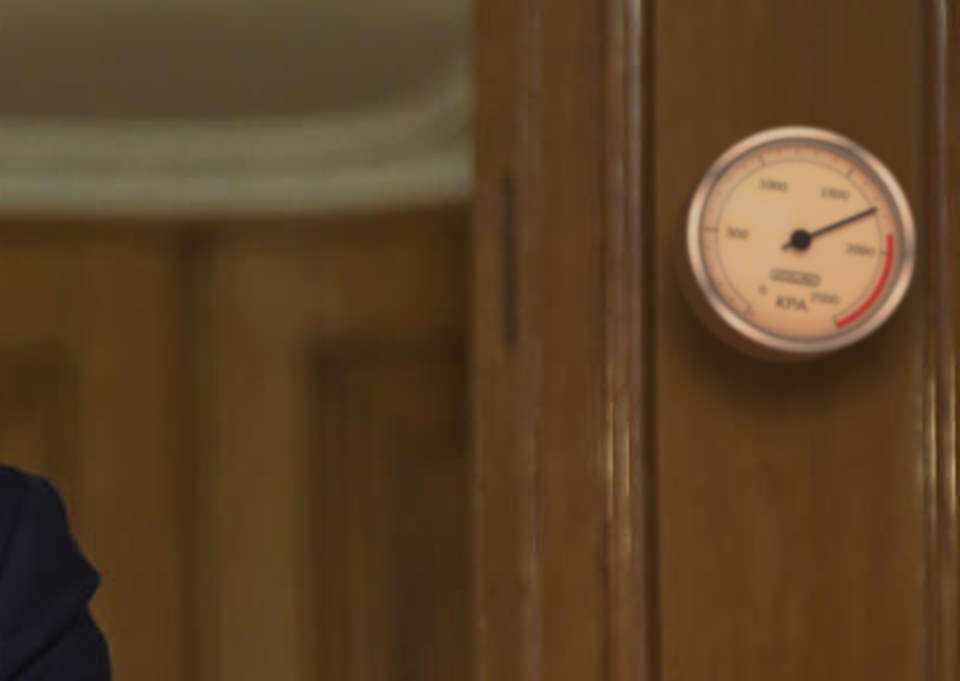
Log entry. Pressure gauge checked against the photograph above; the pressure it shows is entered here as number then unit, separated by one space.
1750 kPa
